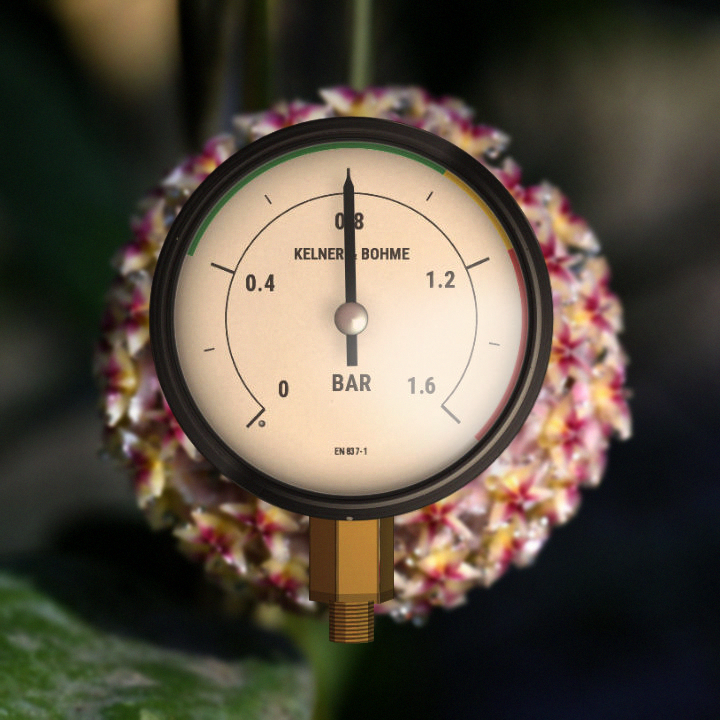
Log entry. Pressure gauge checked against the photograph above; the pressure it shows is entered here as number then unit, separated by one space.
0.8 bar
